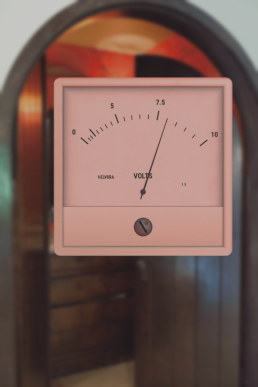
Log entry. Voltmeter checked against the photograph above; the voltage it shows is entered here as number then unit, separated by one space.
8 V
